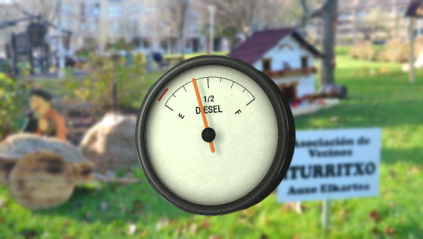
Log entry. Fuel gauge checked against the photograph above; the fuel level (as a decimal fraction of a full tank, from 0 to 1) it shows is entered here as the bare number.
0.375
